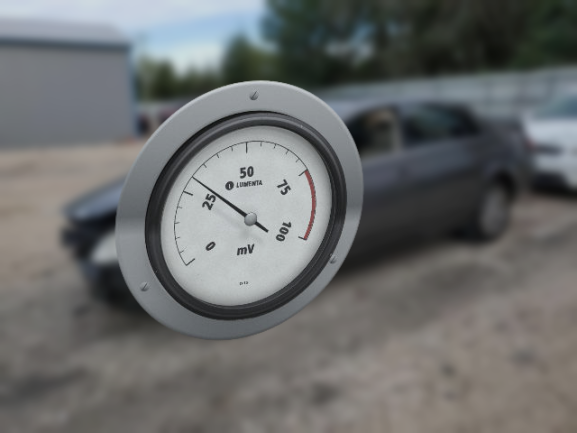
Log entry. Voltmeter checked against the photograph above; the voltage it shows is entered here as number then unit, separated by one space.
30 mV
